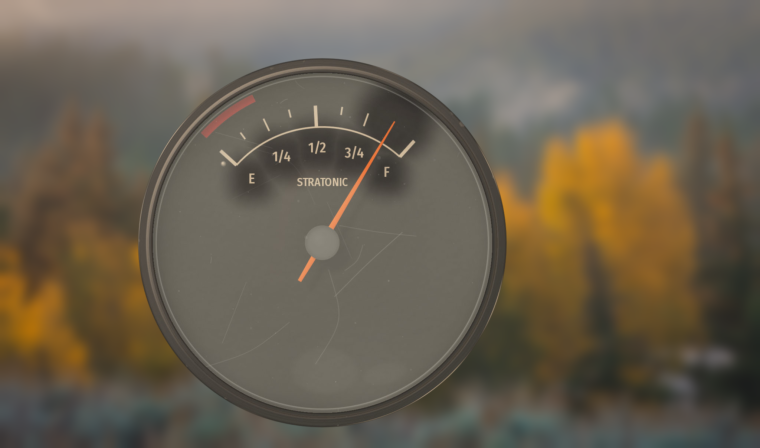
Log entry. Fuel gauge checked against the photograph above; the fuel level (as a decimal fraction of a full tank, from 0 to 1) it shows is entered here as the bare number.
0.875
